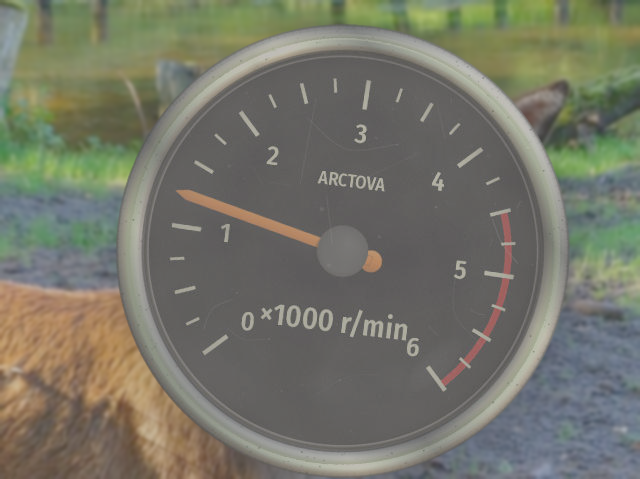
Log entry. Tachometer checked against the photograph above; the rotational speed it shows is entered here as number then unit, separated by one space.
1250 rpm
